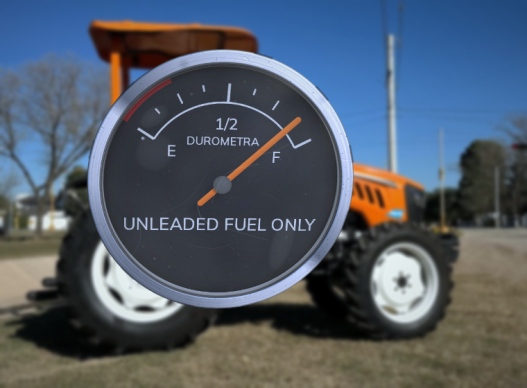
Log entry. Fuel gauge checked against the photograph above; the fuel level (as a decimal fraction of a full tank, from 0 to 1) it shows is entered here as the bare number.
0.875
